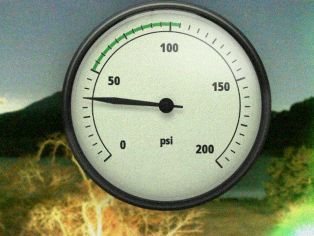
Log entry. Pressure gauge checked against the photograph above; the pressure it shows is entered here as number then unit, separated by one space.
35 psi
